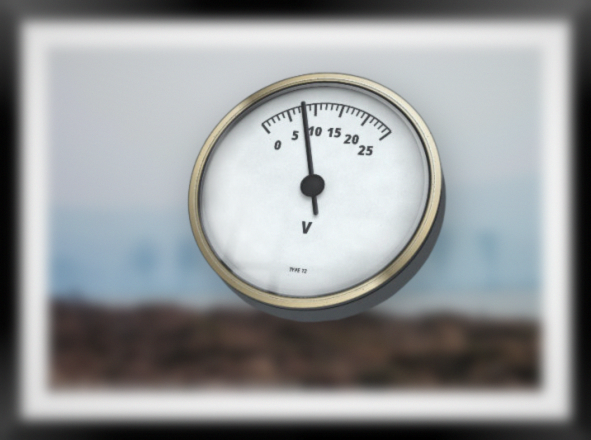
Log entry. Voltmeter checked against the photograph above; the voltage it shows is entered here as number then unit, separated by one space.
8 V
